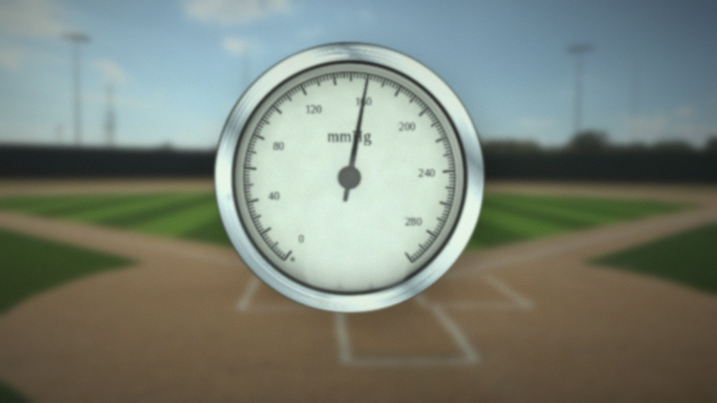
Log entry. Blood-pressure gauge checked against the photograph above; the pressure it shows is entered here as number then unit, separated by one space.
160 mmHg
